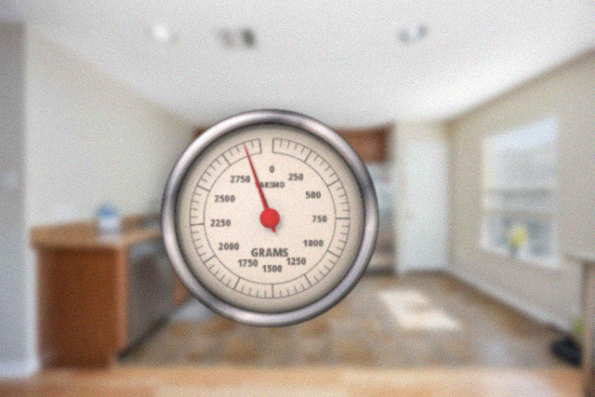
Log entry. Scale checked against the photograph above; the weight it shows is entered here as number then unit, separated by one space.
2900 g
